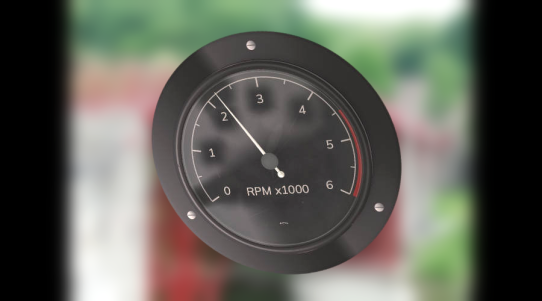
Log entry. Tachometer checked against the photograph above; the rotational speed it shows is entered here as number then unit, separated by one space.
2250 rpm
